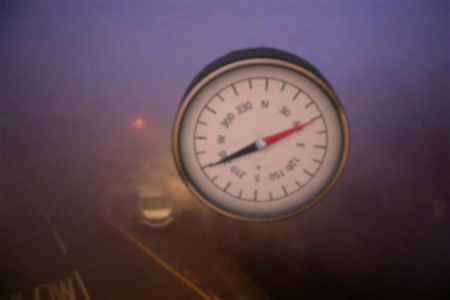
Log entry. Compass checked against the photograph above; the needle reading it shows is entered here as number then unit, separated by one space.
60 °
